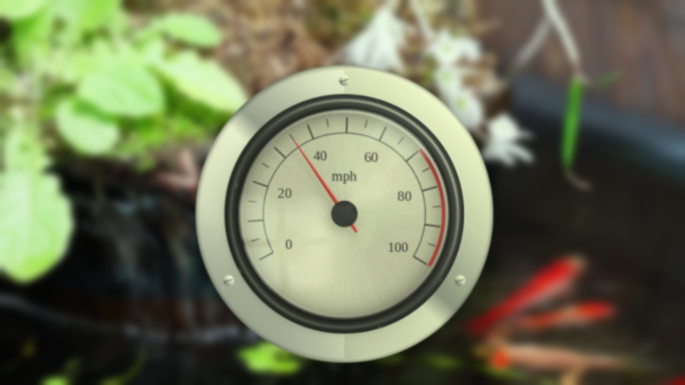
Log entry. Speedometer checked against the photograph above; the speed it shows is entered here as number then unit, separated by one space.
35 mph
